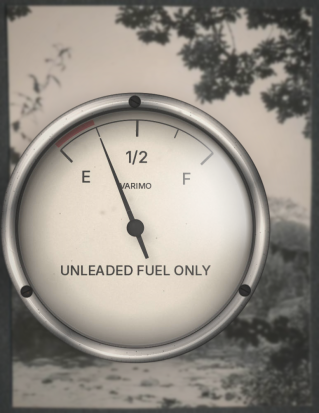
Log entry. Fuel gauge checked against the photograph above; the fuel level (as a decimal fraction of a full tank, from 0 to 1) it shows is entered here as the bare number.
0.25
